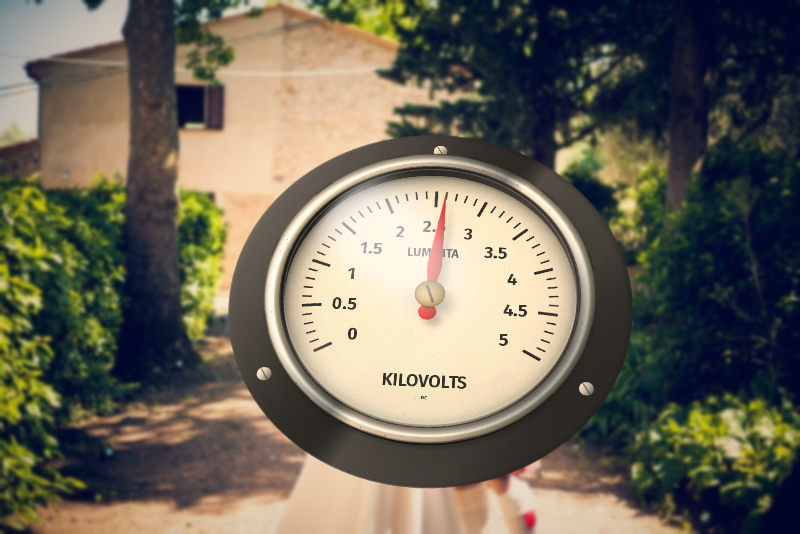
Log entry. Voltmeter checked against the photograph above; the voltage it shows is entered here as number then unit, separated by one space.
2.6 kV
